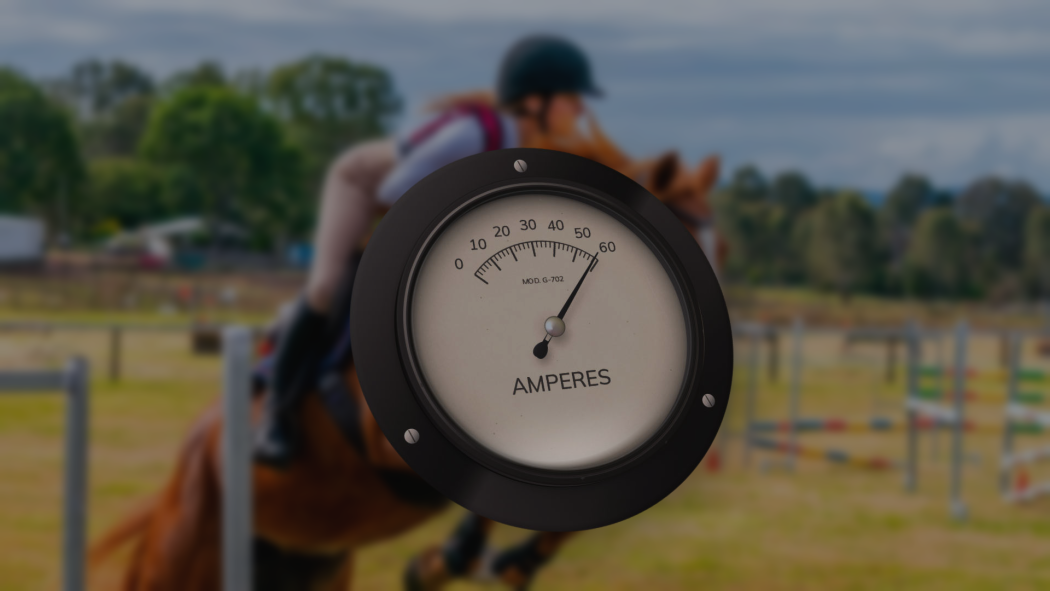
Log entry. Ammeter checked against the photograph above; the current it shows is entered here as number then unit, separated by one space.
58 A
